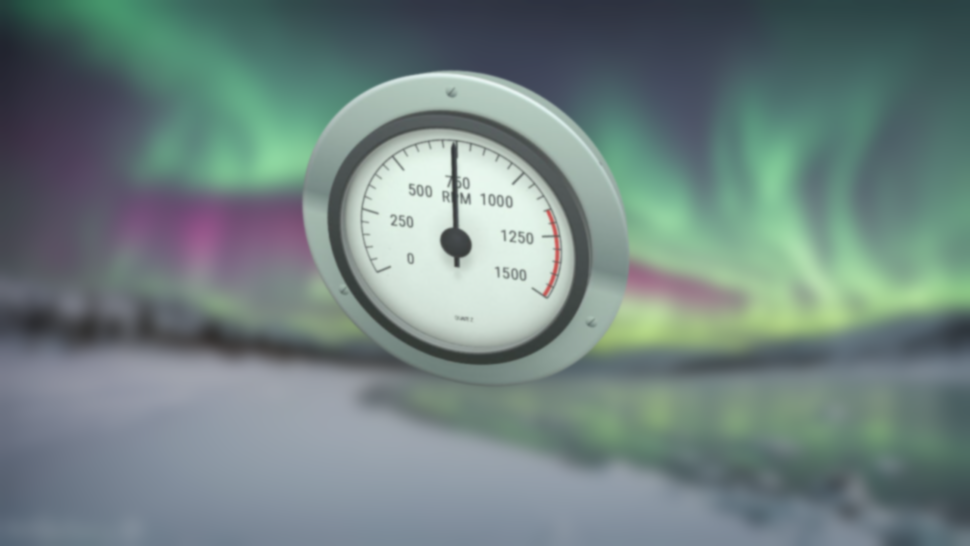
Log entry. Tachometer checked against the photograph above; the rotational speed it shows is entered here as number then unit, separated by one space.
750 rpm
